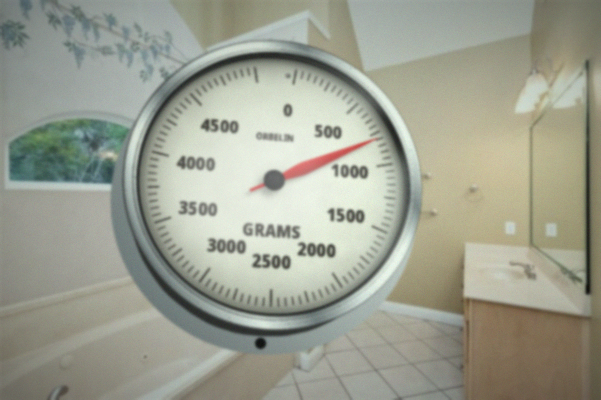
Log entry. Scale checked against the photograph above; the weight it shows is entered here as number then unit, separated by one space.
800 g
